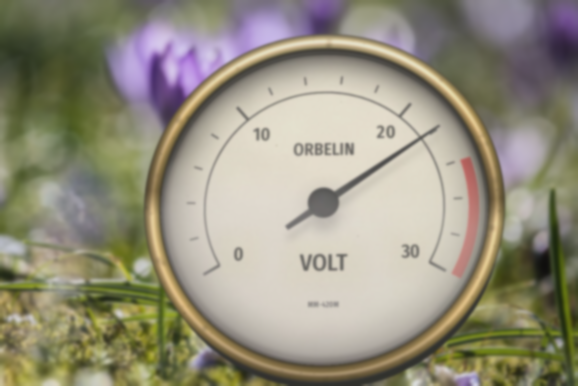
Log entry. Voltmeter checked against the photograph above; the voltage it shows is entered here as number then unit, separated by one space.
22 V
